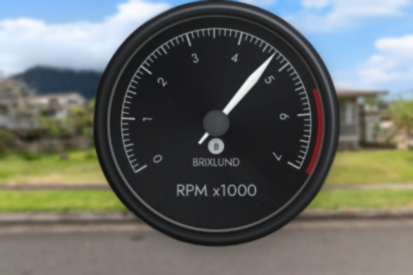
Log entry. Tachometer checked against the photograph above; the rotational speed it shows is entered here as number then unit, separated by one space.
4700 rpm
